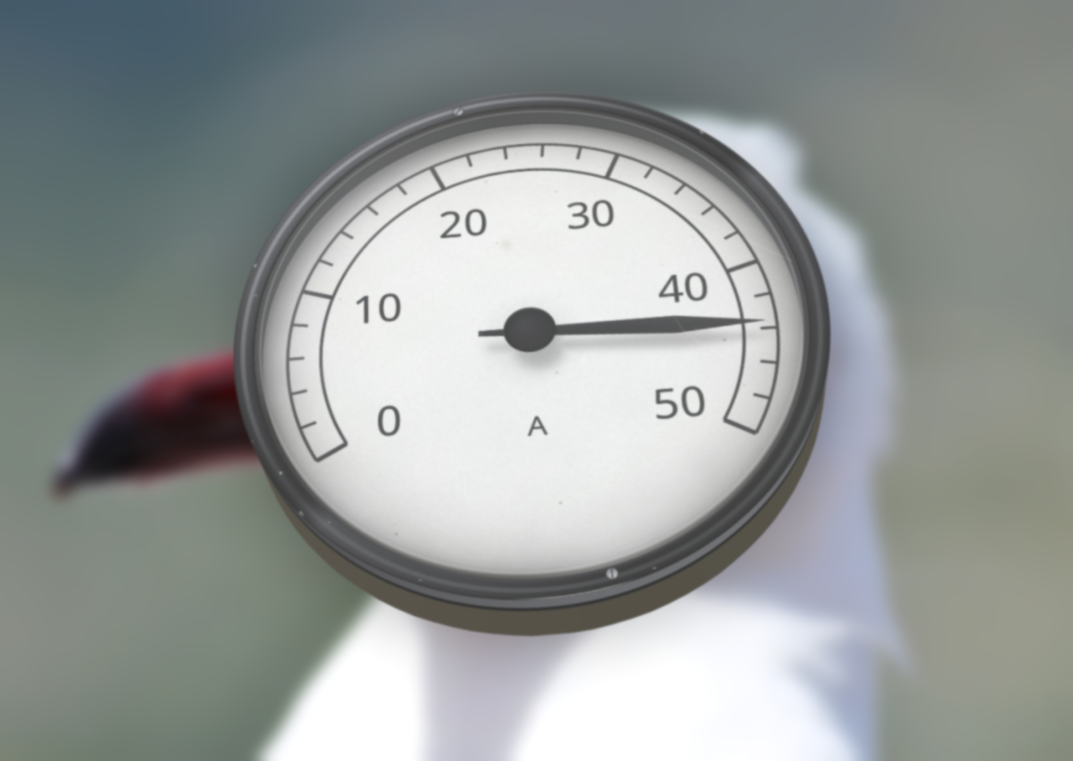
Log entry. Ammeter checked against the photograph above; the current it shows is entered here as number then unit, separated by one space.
44 A
